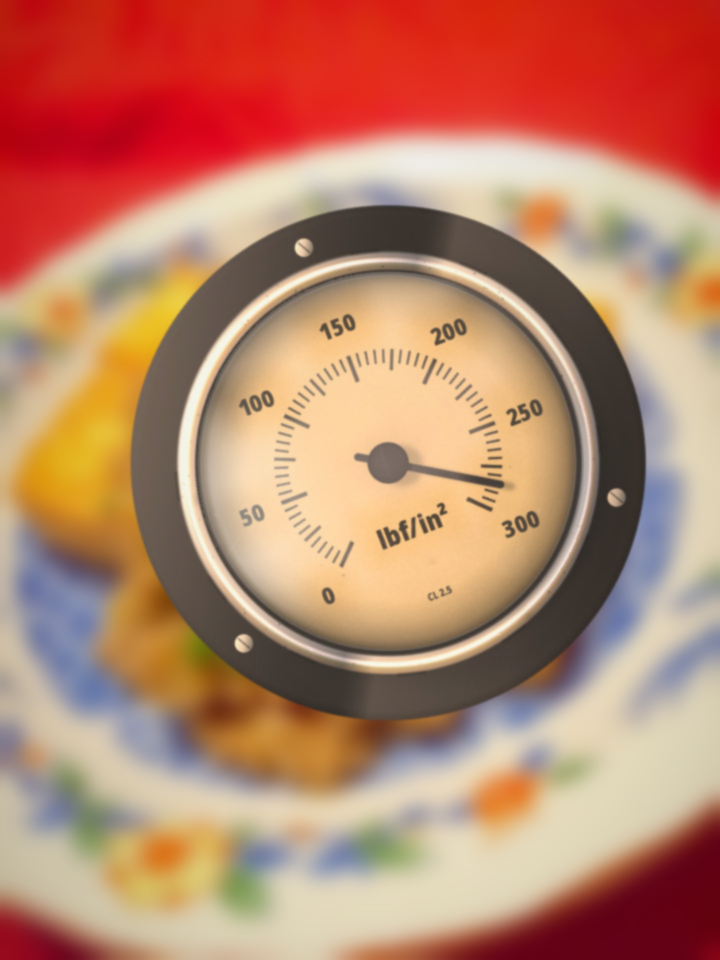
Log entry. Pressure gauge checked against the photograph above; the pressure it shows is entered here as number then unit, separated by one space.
285 psi
